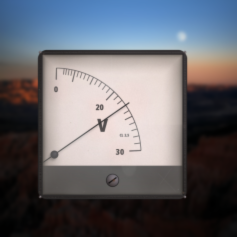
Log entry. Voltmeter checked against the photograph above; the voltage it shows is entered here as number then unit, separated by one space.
23 V
